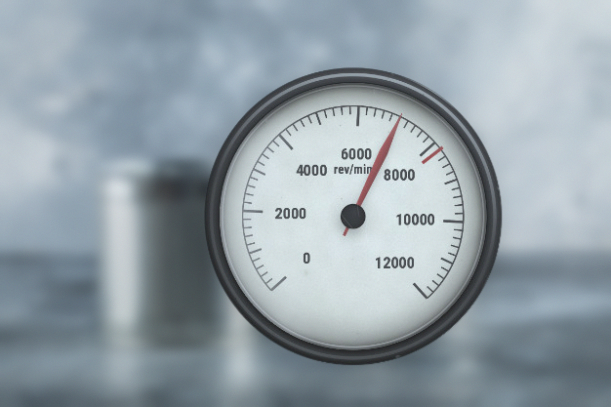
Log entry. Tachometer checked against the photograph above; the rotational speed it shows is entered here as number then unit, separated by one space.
7000 rpm
